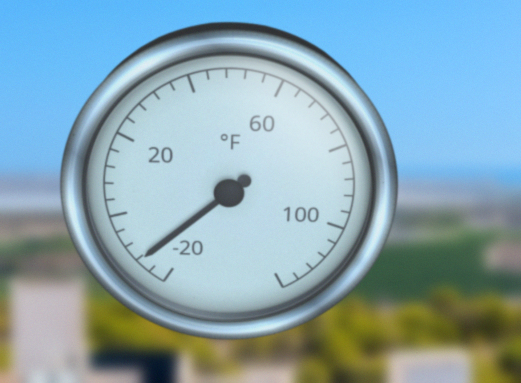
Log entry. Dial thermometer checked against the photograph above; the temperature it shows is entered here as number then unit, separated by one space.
-12 °F
